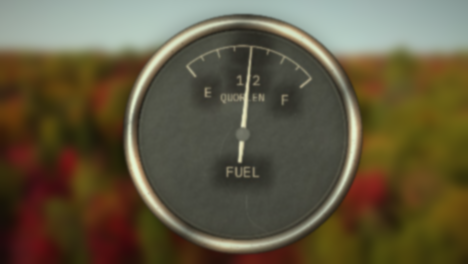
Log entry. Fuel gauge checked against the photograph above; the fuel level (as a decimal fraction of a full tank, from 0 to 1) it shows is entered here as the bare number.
0.5
